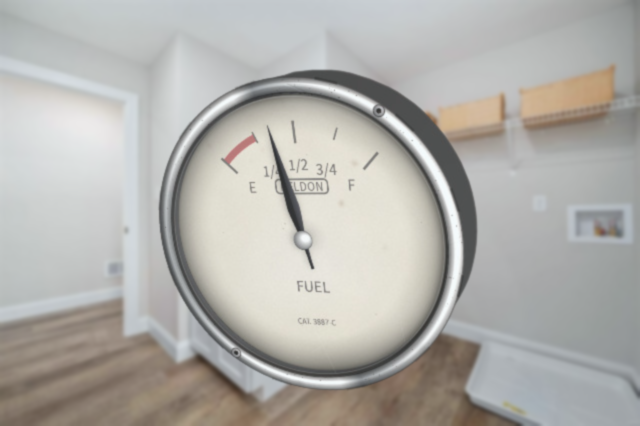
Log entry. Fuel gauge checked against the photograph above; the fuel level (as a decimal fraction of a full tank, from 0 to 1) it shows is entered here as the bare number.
0.375
